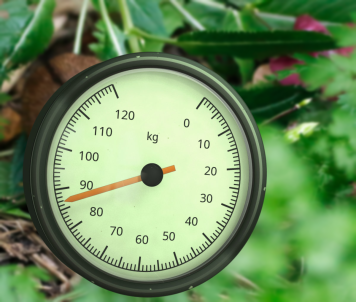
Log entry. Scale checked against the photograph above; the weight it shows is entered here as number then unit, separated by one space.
87 kg
